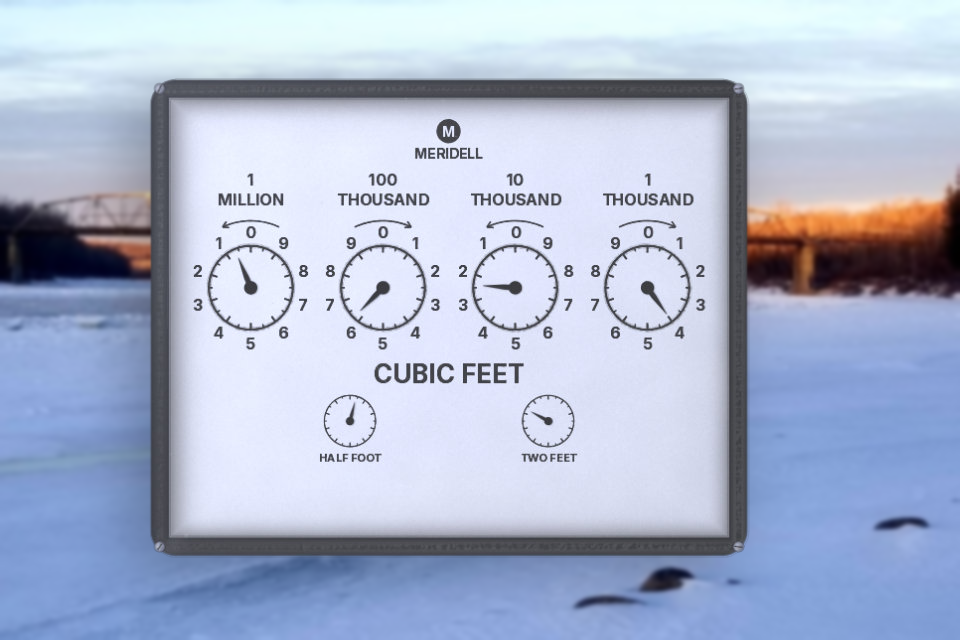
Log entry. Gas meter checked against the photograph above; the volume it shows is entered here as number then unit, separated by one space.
62400 ft³
